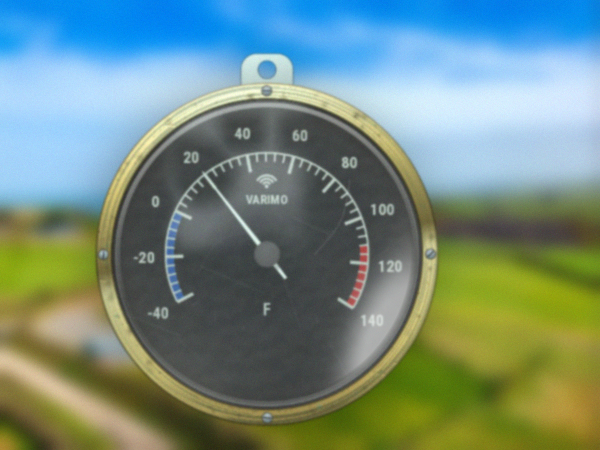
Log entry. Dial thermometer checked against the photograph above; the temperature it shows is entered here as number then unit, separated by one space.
20 °F
